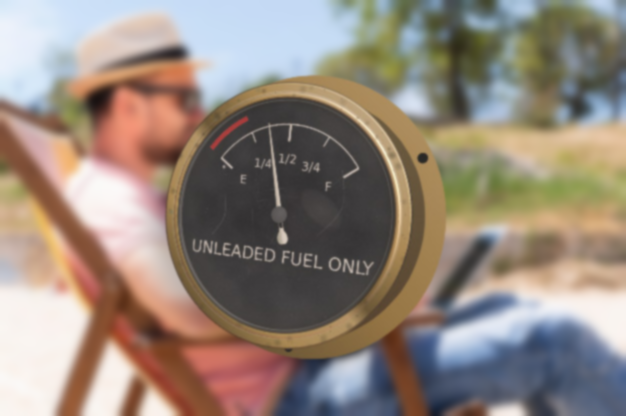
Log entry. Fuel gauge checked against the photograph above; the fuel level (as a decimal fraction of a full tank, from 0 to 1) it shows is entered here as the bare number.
0.375
